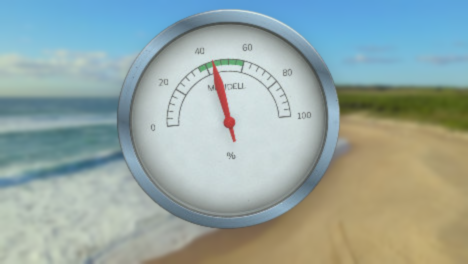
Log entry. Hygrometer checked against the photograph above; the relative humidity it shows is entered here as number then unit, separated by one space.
44 %
